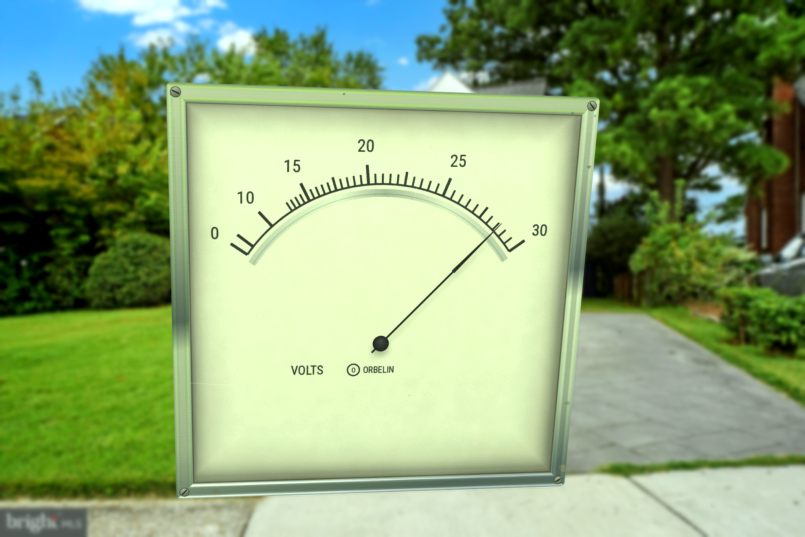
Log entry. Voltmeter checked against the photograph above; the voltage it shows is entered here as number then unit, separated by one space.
28.5 V
